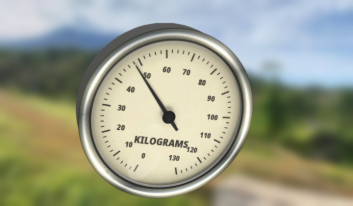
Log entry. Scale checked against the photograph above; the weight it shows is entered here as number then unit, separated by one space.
48 kg
